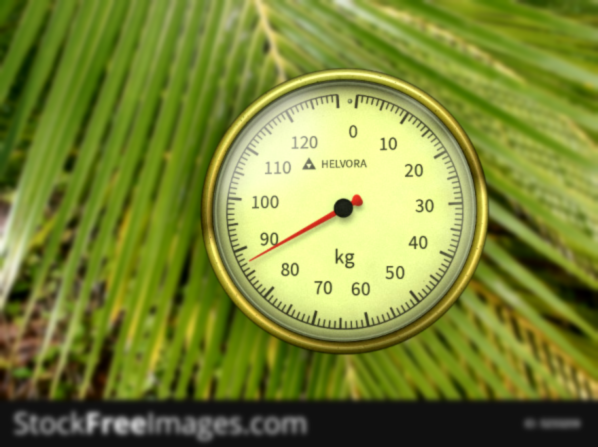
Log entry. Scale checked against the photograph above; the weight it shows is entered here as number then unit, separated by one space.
87 kg
